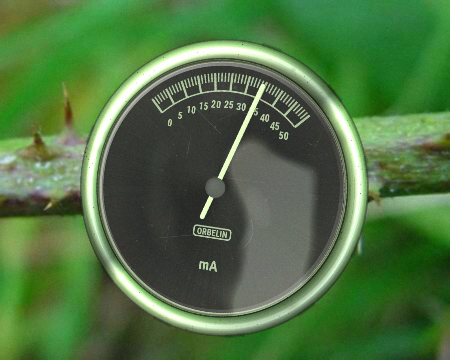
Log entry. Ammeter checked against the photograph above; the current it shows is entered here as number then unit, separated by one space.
35 mA
